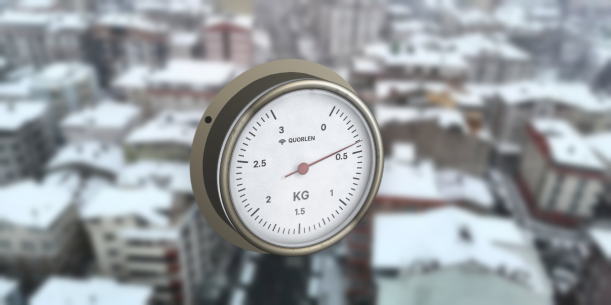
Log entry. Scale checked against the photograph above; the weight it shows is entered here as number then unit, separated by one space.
0.4 kg
